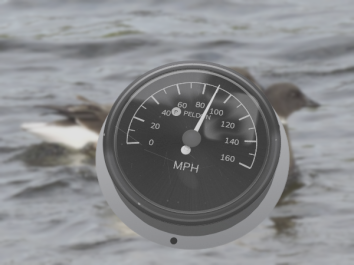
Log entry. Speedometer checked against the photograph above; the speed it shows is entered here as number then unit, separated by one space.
90 mph
